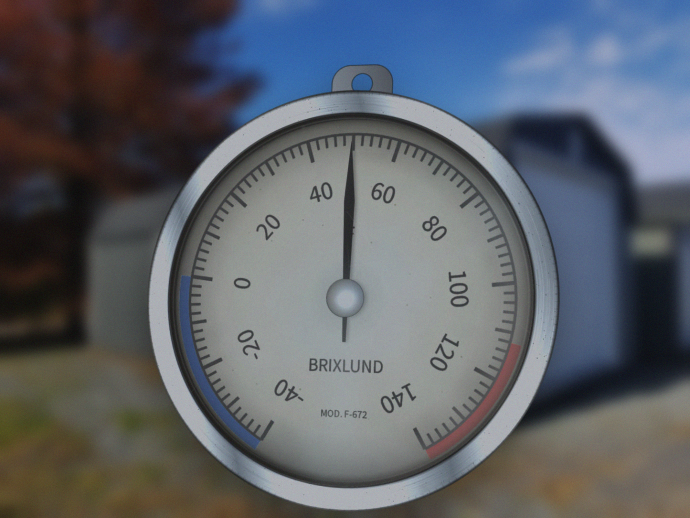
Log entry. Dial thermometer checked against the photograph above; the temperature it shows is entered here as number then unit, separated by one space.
50 °F
